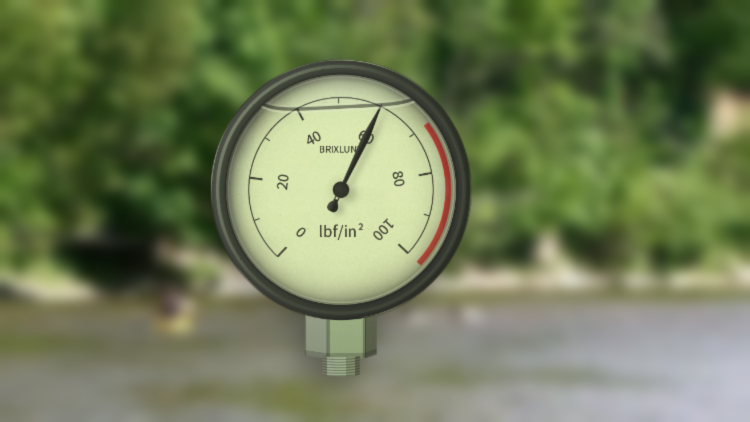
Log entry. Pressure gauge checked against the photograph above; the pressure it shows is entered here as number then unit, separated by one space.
60 psi
